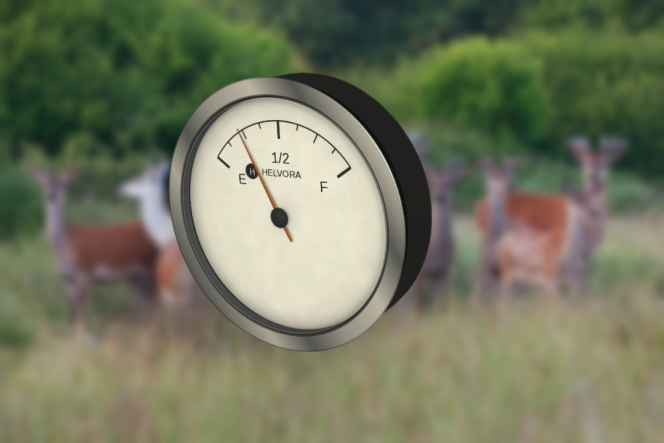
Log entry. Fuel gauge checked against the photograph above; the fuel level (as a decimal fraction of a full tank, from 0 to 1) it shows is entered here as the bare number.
0.25
